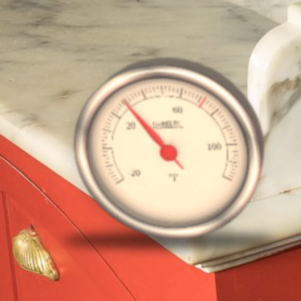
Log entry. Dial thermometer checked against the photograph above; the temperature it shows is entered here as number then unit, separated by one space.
30 °F
